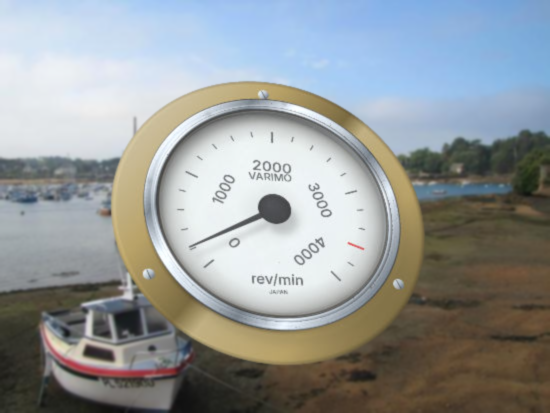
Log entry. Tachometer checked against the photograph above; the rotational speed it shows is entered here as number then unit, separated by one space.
200 rpm
